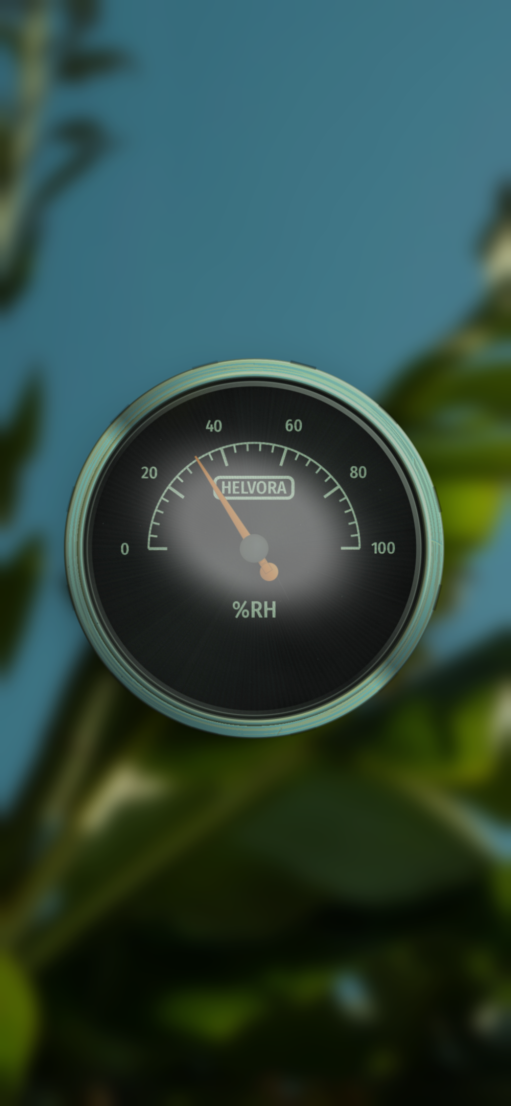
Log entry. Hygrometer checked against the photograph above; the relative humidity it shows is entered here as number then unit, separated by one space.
32 %
